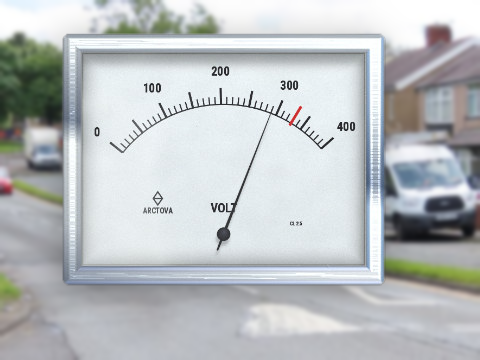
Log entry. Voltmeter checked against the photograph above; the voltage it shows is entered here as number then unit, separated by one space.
290 V
